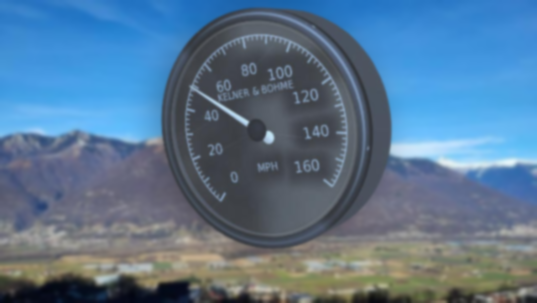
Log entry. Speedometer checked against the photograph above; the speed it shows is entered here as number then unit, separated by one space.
50 mph
